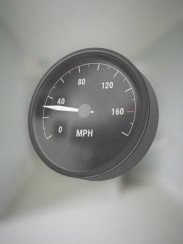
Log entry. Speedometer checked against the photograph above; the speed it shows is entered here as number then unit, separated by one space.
30 mph
